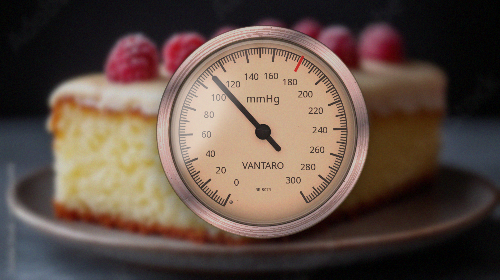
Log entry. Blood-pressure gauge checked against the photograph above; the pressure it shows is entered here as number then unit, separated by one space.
110 mmHg
